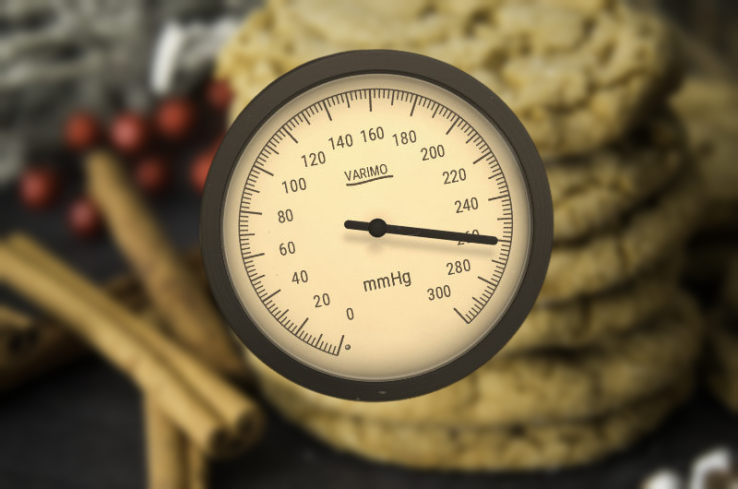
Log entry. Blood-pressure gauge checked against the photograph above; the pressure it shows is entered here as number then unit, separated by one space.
260 mmHg
